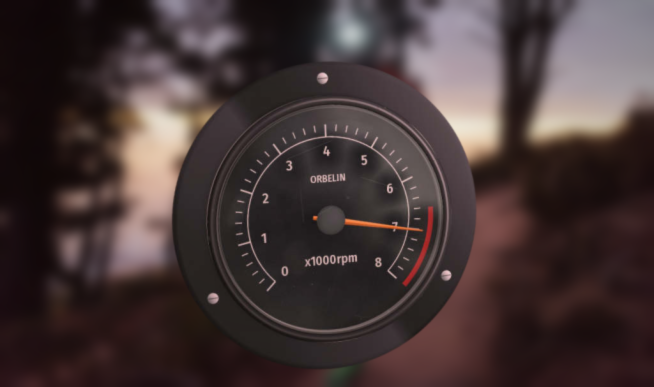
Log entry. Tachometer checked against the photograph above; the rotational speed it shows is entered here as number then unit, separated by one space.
7000 rpm
